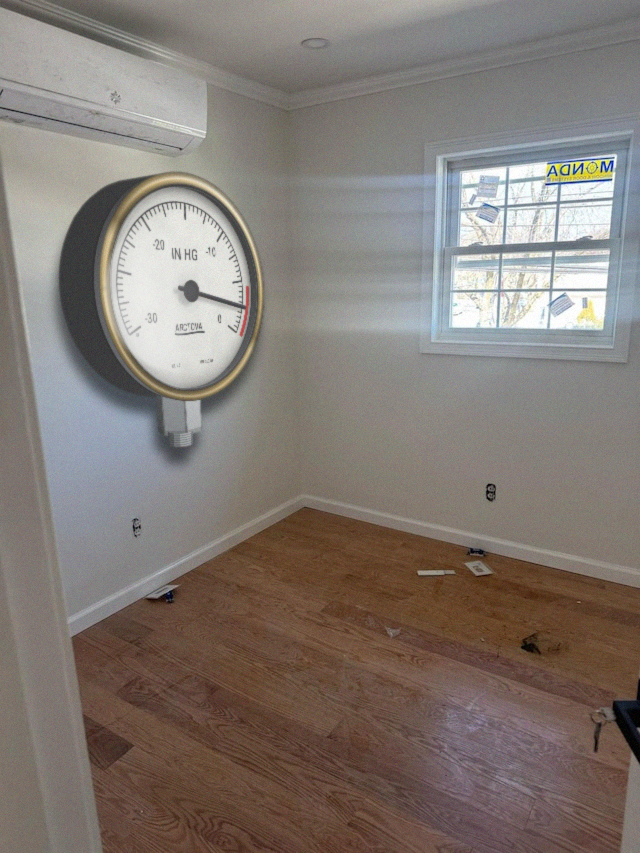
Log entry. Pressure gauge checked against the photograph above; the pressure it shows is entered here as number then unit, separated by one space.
-2.5 inHg
